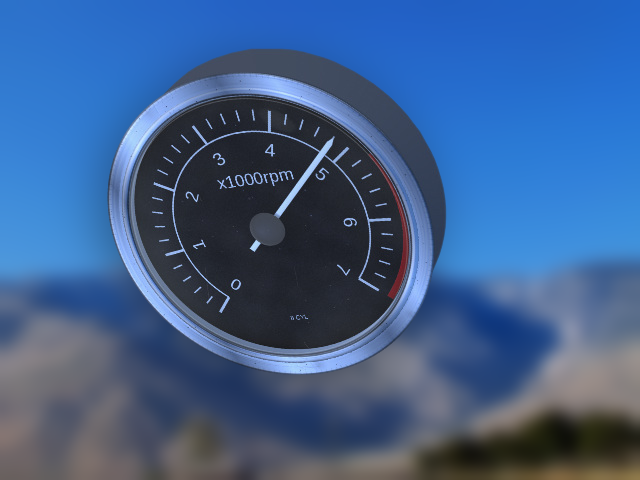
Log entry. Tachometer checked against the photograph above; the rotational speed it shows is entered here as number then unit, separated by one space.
4800 rpm
